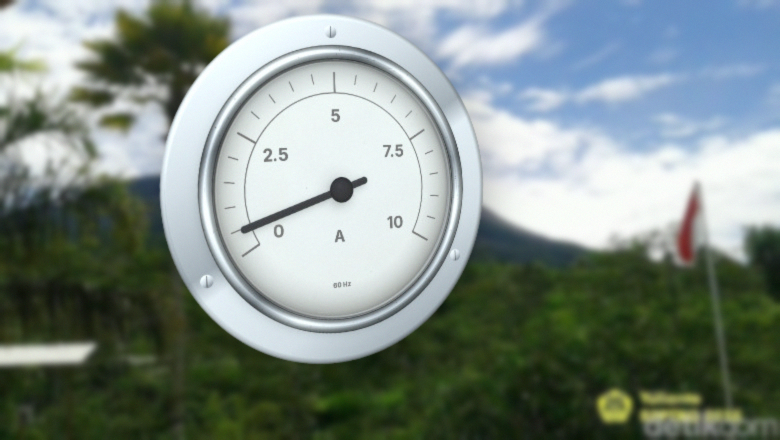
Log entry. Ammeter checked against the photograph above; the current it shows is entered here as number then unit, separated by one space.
0.5 A
